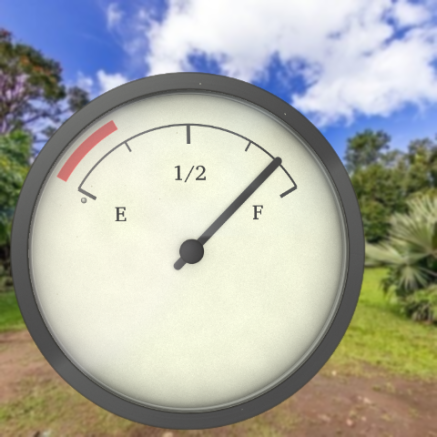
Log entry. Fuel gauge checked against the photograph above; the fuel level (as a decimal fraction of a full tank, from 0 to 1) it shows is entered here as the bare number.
0.875
